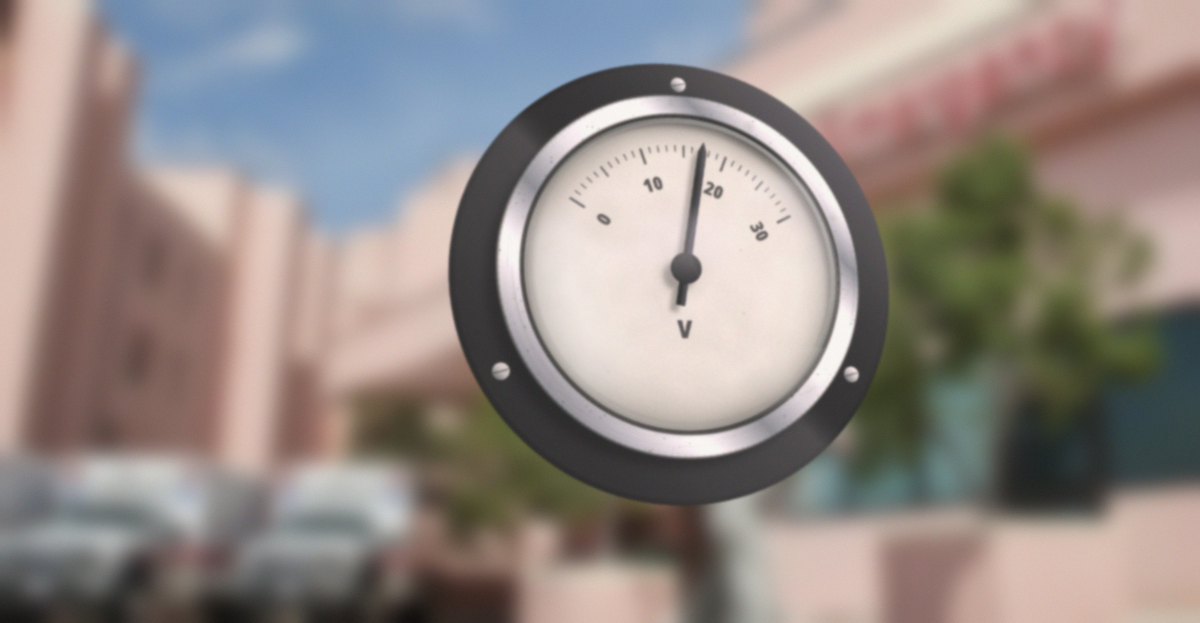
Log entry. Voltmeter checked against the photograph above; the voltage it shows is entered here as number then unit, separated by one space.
17 V
